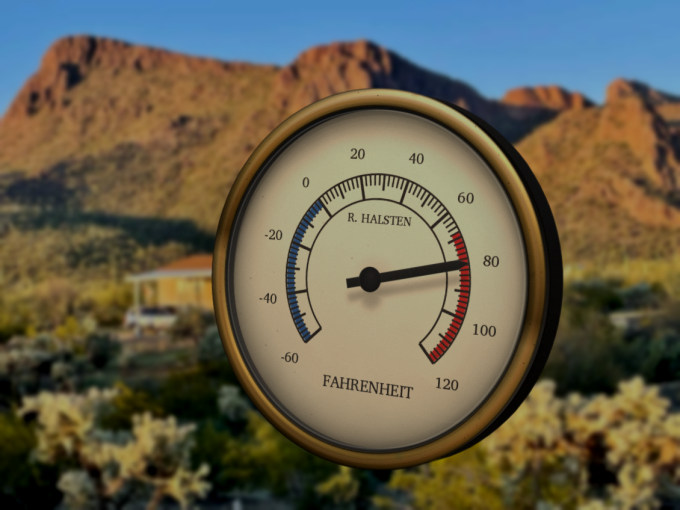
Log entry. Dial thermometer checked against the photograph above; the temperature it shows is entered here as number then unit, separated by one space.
80 °F
